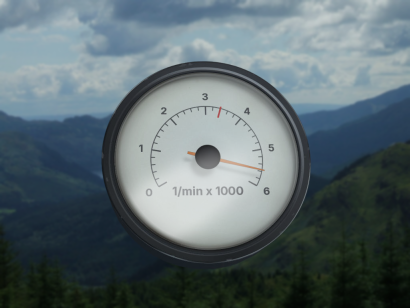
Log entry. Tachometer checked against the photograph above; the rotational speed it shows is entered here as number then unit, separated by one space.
5600 rpm
